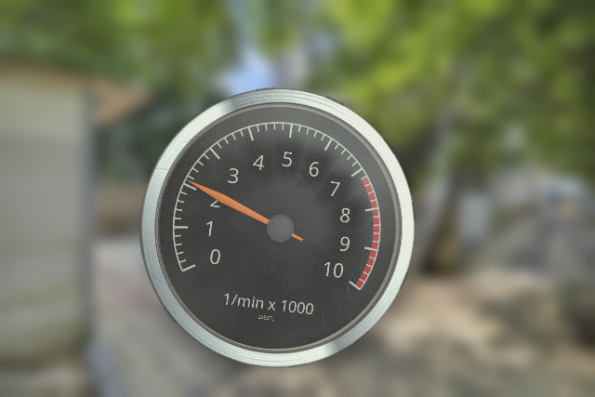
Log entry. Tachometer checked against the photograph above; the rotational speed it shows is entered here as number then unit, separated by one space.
2100 rpm
